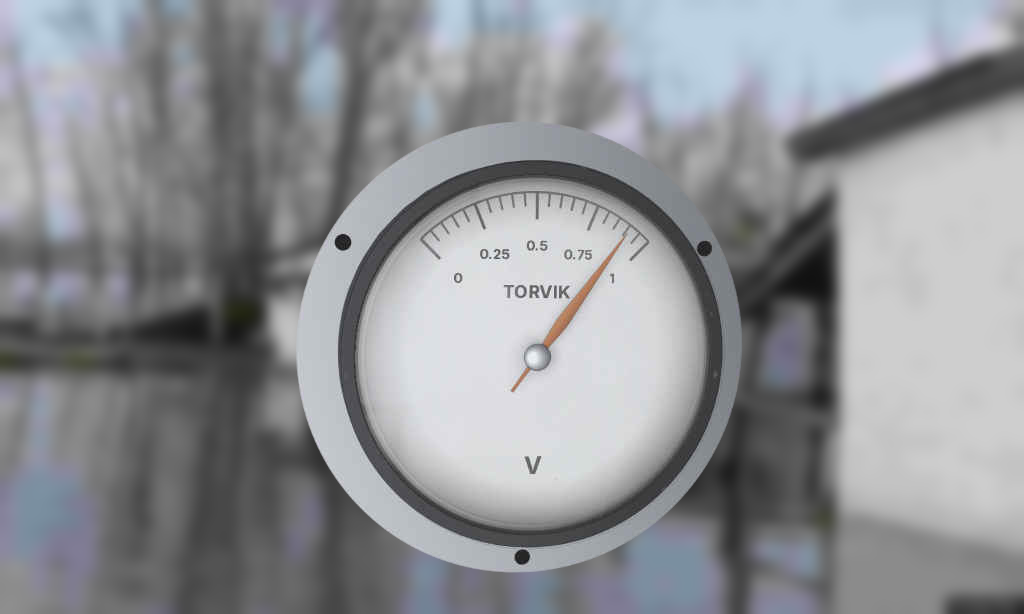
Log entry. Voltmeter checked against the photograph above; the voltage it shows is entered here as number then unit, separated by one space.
0.9 V
